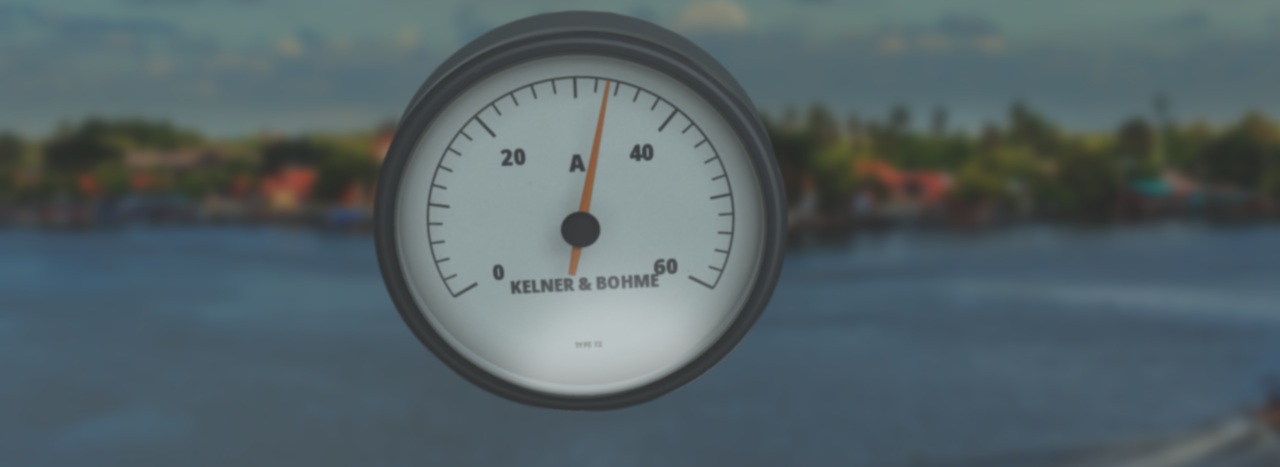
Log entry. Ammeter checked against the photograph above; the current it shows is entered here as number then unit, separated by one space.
33 A
